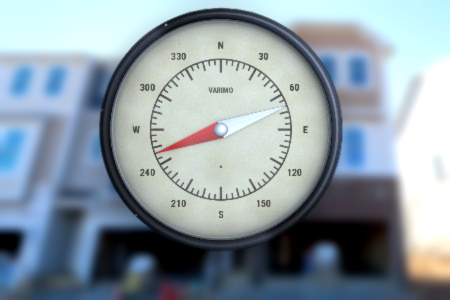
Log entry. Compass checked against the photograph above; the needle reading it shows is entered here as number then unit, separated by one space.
250 °
